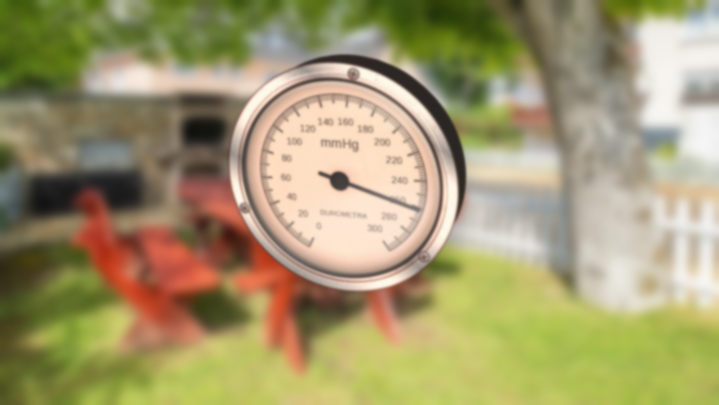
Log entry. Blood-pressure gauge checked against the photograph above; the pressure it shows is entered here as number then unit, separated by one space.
260 mmHg
